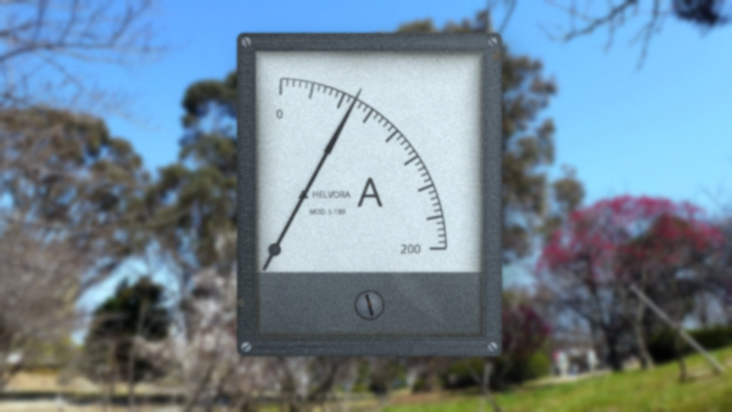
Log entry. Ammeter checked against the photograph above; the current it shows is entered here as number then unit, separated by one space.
60 A
